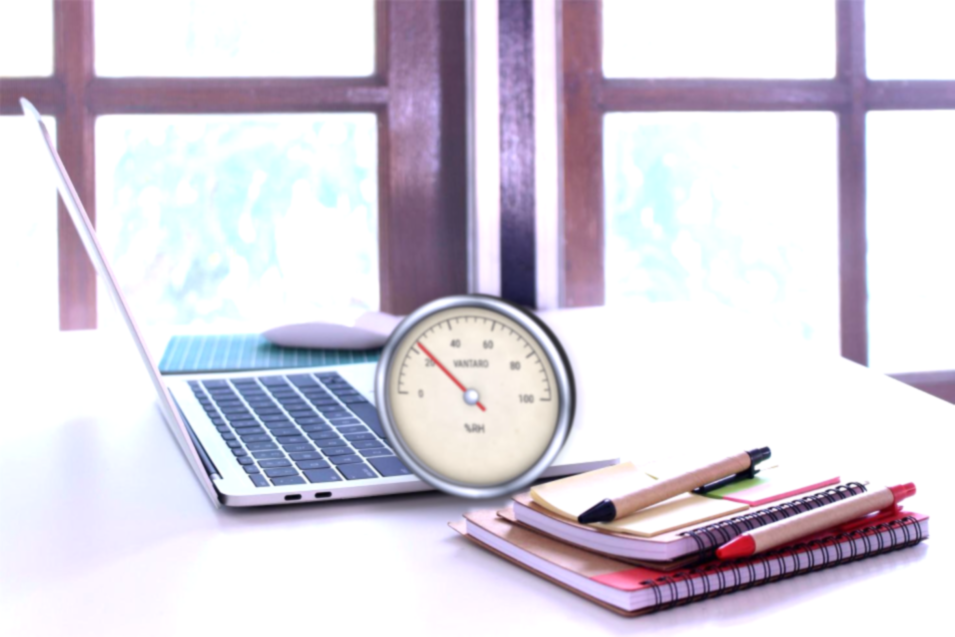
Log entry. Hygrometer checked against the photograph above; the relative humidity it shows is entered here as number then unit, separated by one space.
24 %
